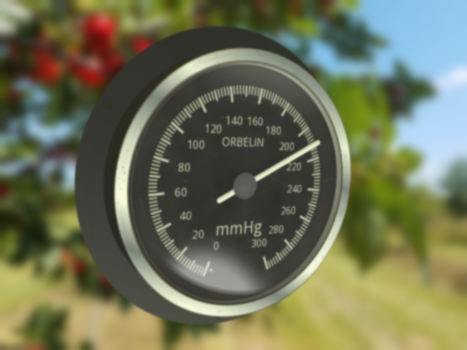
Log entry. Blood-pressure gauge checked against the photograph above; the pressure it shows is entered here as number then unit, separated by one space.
210 mmHg
